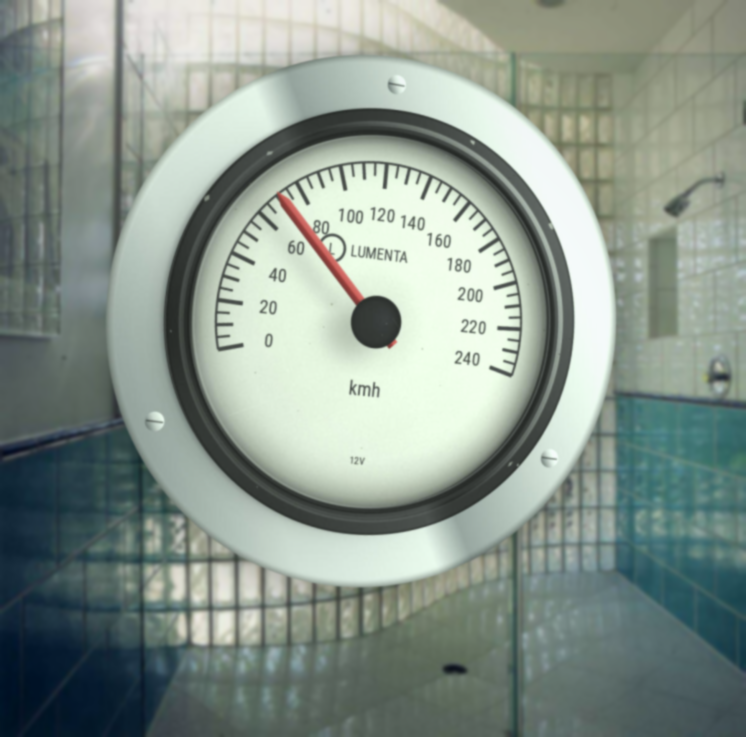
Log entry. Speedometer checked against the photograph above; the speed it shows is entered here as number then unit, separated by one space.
70 km/h
